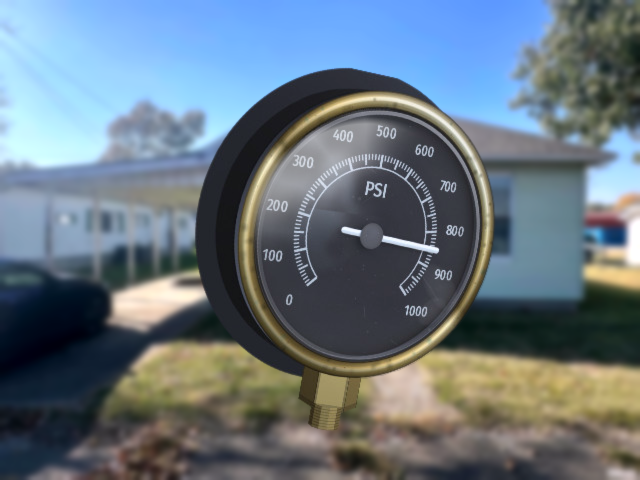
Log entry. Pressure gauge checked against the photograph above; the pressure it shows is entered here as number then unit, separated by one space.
850 psi
